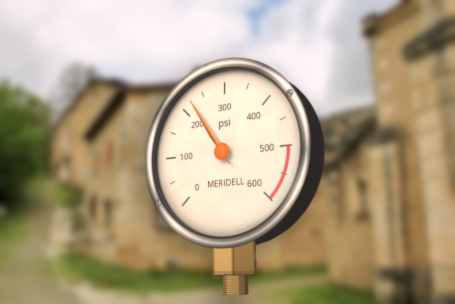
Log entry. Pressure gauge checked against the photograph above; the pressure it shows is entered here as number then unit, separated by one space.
225 psi
